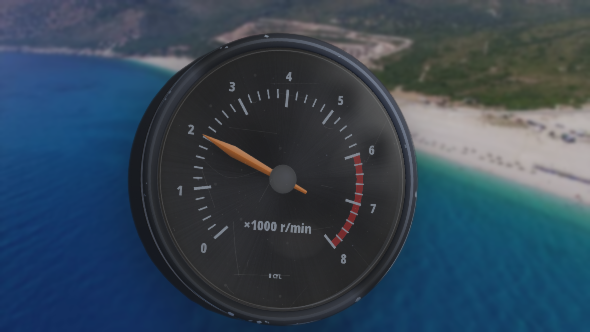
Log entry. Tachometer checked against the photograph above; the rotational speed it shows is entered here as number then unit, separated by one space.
2000 rpm
